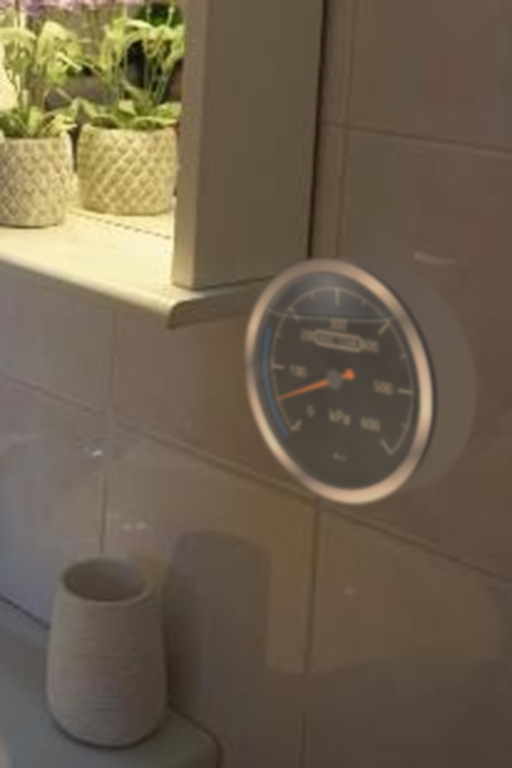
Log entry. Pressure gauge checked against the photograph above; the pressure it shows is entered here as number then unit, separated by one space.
50 kPa
